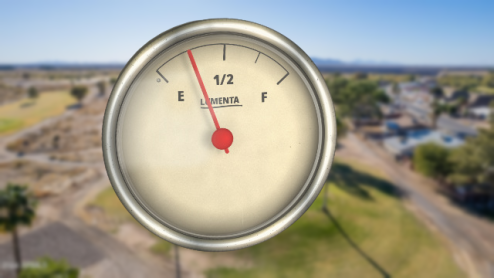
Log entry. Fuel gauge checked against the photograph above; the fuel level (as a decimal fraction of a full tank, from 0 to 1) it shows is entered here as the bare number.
0.25
